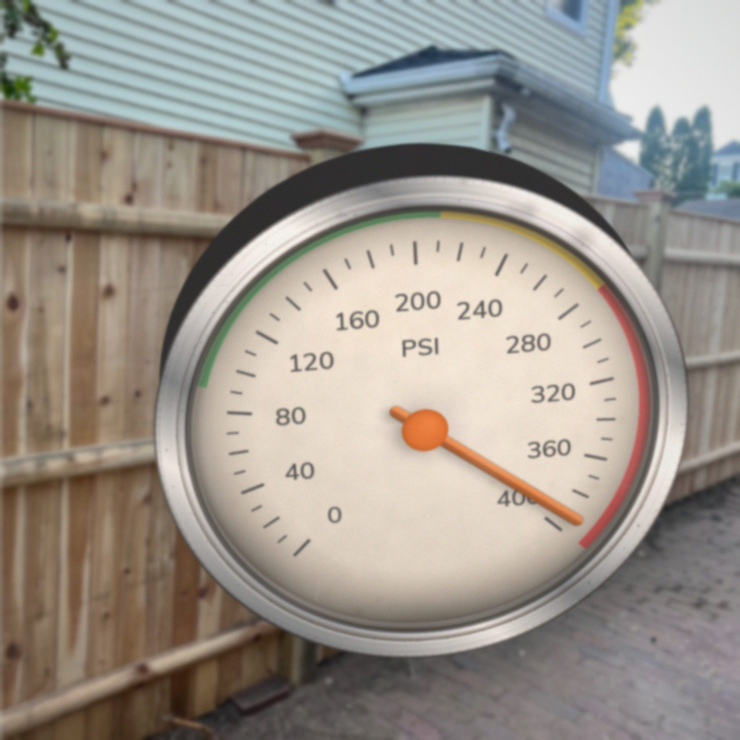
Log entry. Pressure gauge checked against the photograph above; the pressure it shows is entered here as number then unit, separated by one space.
390 psi
